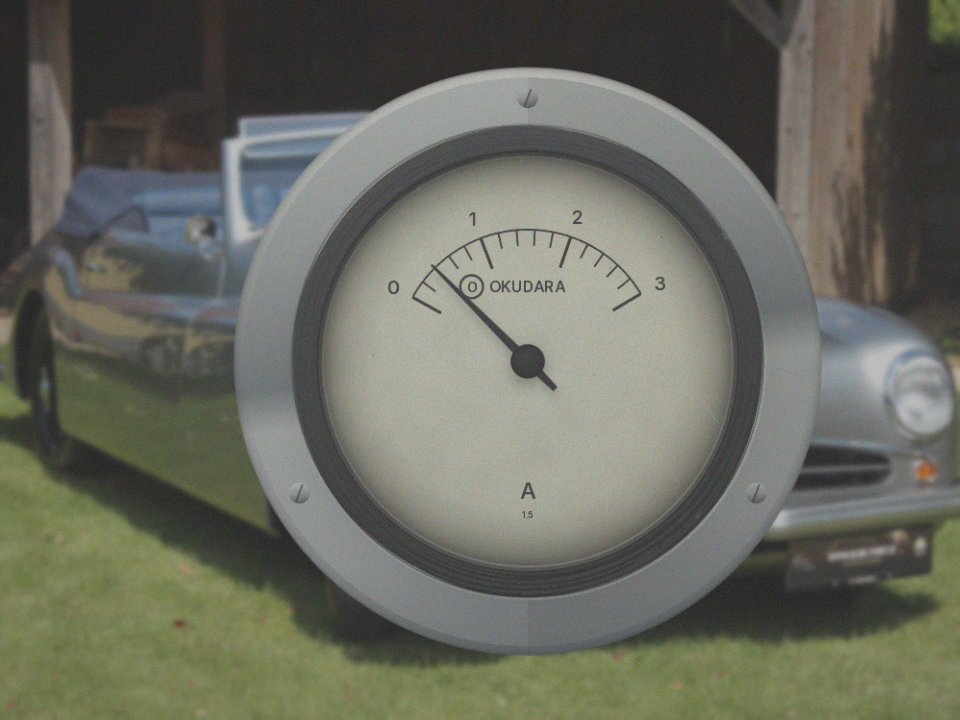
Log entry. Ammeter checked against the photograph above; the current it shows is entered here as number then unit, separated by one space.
0.4 A
